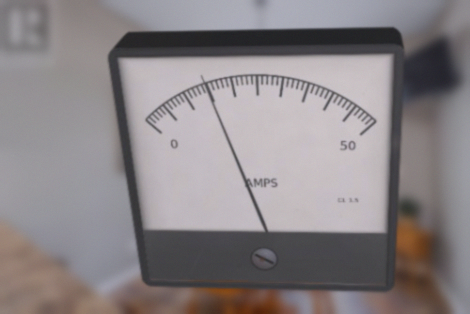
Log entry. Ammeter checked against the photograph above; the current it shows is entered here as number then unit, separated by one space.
15 A
